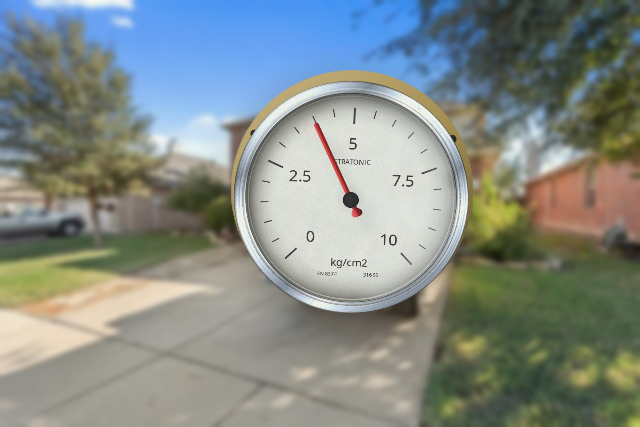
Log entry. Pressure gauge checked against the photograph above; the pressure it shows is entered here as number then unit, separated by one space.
4 kg/cm²
